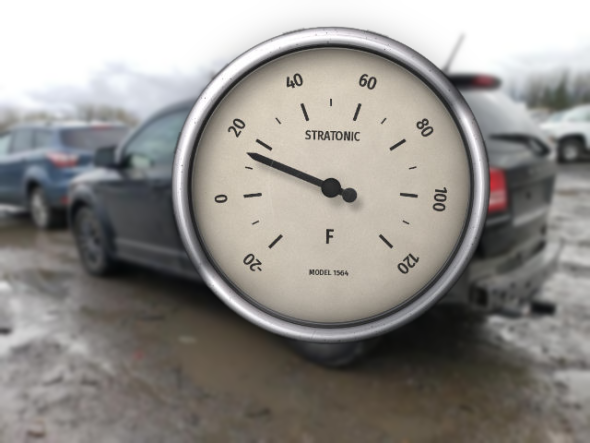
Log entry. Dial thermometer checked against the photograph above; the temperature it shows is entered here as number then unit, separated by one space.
15 °F
